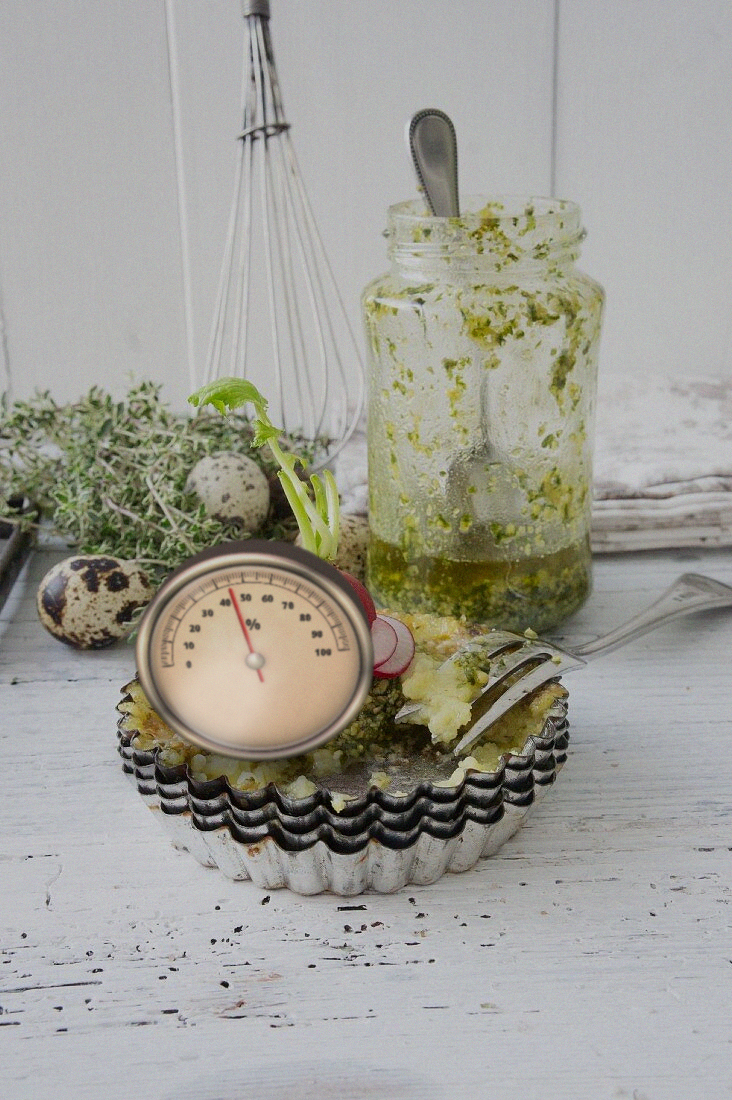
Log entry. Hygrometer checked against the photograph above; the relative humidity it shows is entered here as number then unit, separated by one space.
45 %
